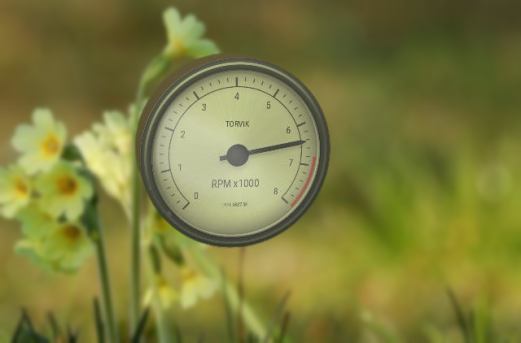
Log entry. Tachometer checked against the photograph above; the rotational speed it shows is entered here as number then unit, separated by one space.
6400 rpm
